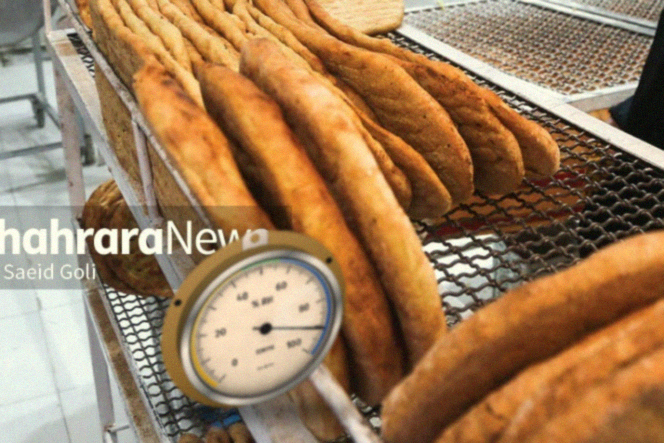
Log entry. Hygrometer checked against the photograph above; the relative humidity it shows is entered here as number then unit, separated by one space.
90 %
